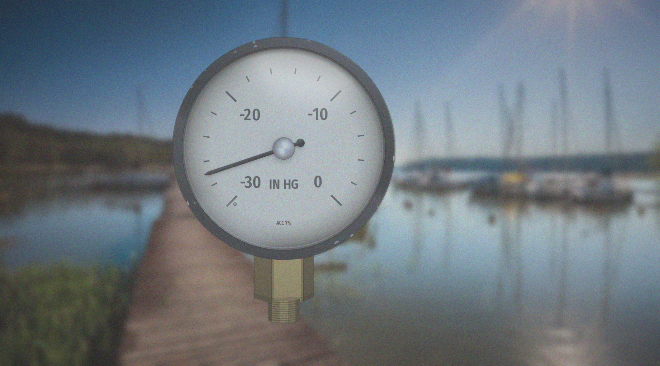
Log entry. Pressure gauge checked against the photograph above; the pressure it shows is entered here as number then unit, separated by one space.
-27 inHg
